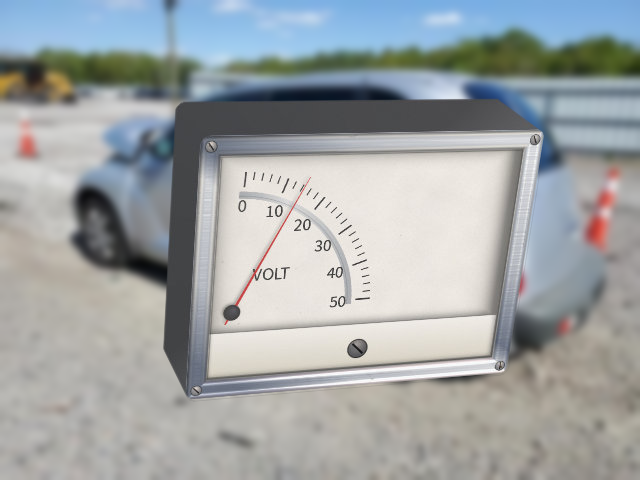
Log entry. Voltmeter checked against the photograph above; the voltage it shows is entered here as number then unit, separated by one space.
14 V
